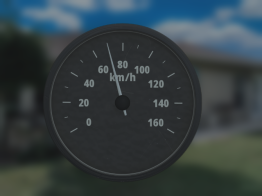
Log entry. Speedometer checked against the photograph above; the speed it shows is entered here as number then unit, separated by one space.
70 km/h
